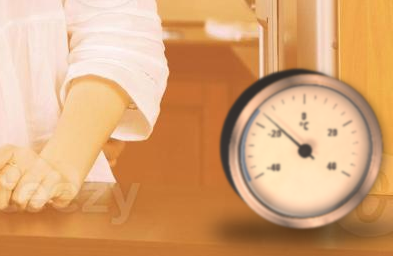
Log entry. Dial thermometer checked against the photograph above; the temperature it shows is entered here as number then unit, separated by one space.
-16 °C
